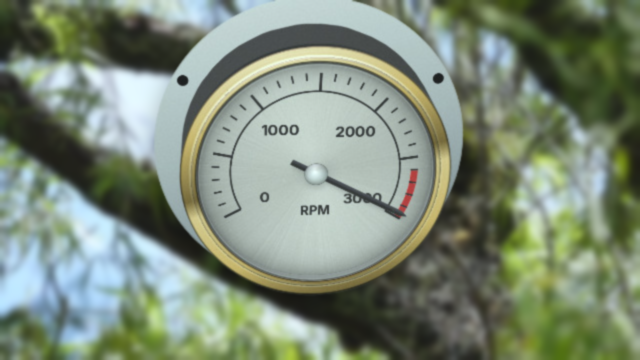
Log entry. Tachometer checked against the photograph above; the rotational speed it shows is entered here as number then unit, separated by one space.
2950 rpm
